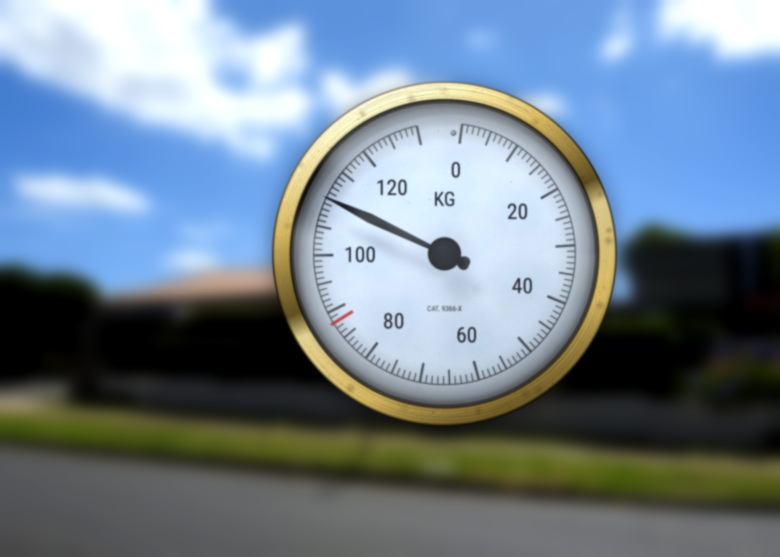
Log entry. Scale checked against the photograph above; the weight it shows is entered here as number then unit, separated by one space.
110 kg
